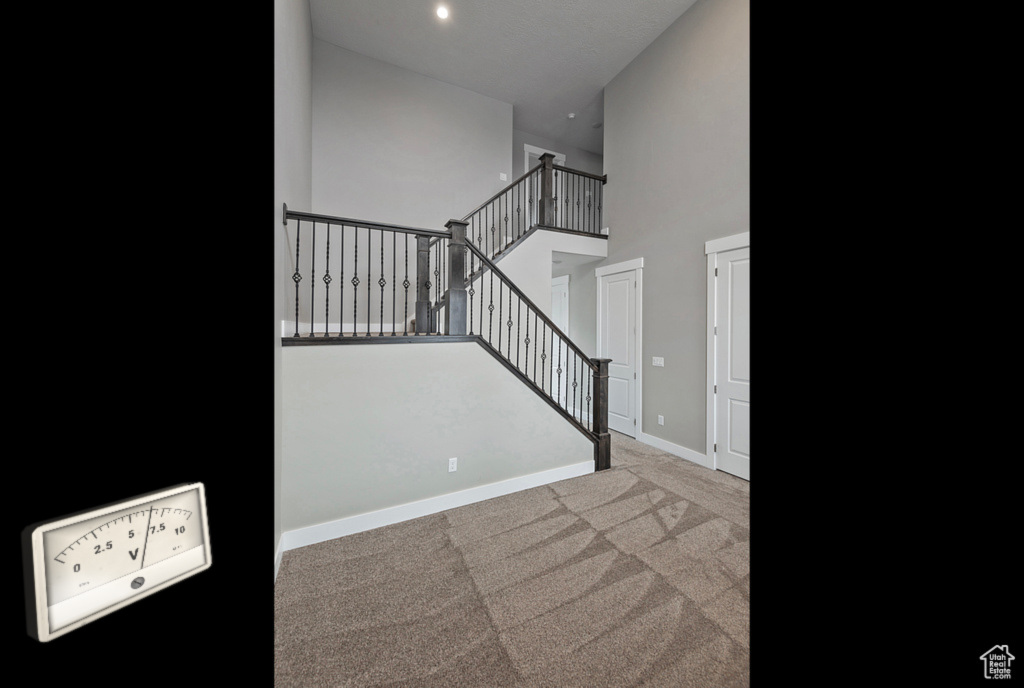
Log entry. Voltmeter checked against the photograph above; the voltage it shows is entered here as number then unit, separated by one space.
6.5 V
